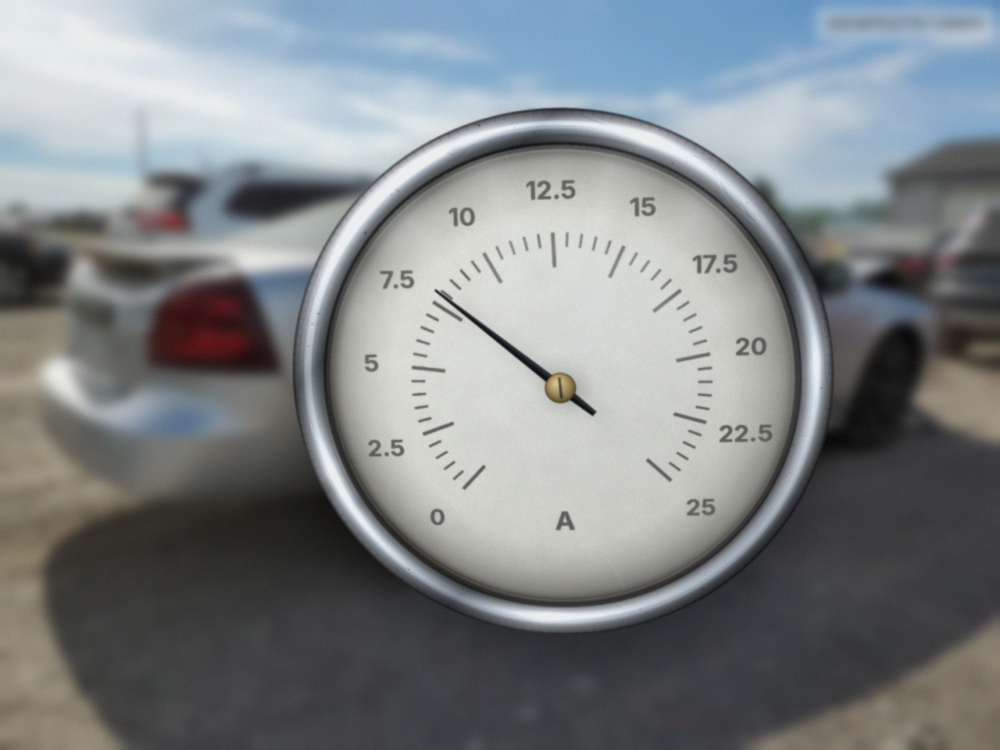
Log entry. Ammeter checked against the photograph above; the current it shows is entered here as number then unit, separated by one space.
8 A
